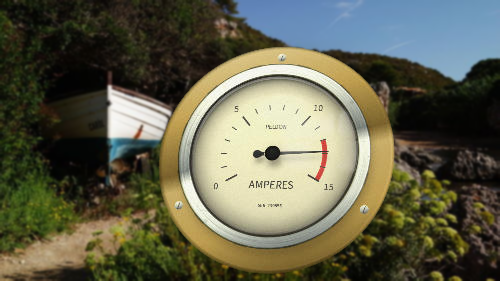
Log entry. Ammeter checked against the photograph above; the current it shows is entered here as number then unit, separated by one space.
13 A
